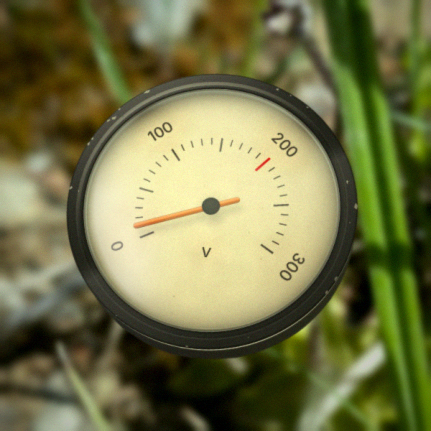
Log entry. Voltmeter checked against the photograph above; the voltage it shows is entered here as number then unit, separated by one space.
10 V
